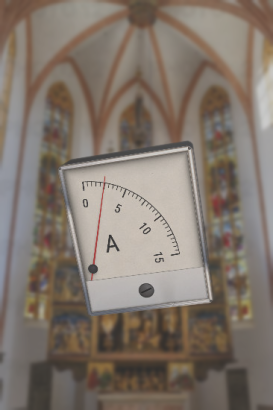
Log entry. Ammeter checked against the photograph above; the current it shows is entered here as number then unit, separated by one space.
2.5 A
